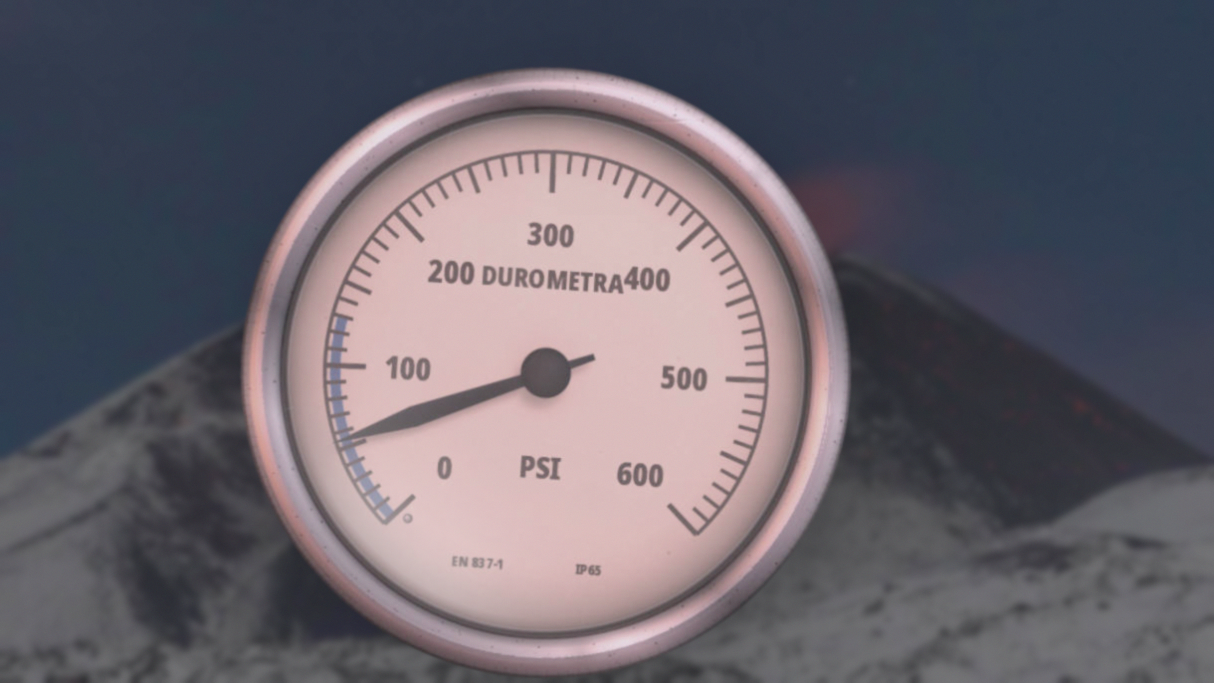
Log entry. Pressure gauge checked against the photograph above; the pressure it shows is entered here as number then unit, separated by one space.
55 psi
